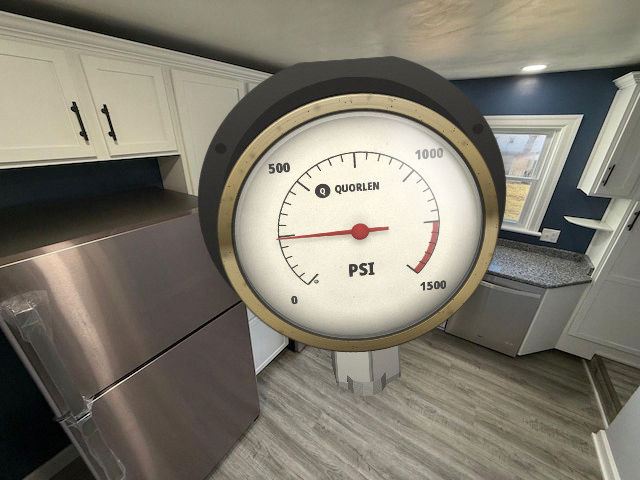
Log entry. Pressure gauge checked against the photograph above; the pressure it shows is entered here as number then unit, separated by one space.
250 psi
